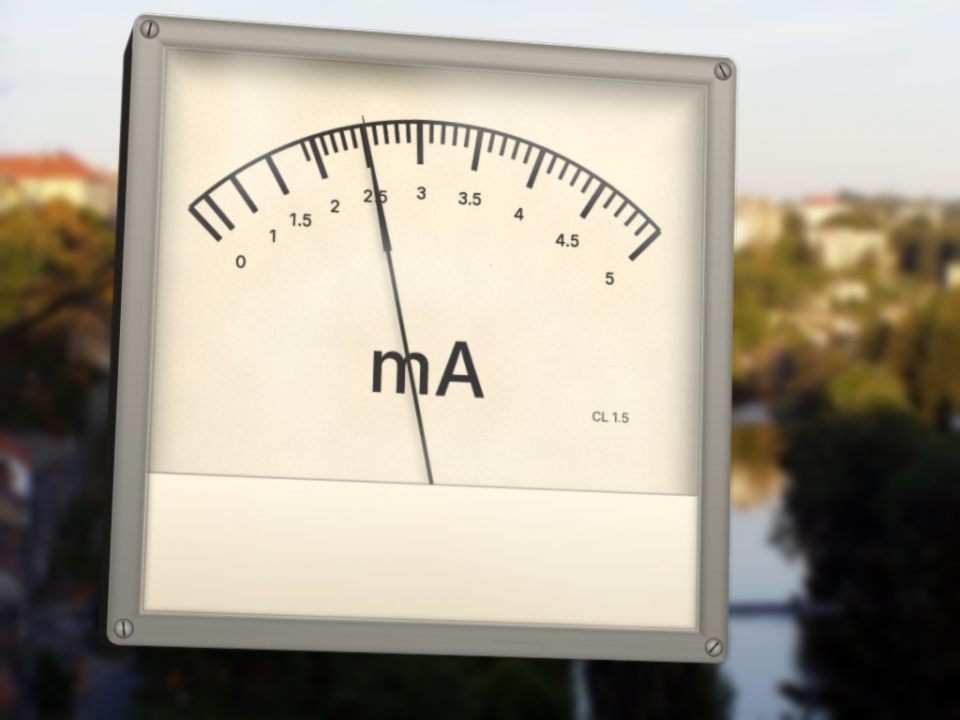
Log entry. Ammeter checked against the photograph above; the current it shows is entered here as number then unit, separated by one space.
2.5 mA
